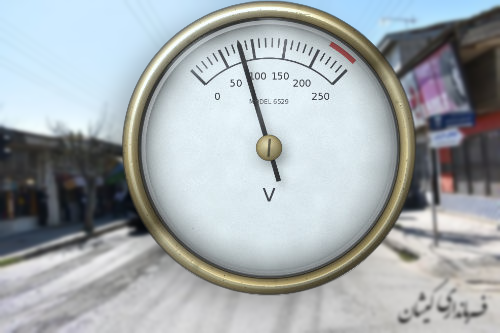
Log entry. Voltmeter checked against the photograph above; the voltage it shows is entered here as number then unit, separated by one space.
80 V
